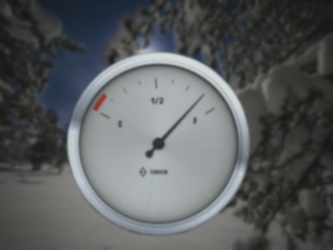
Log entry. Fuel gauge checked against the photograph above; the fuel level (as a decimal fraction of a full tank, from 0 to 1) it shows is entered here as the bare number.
0.875
